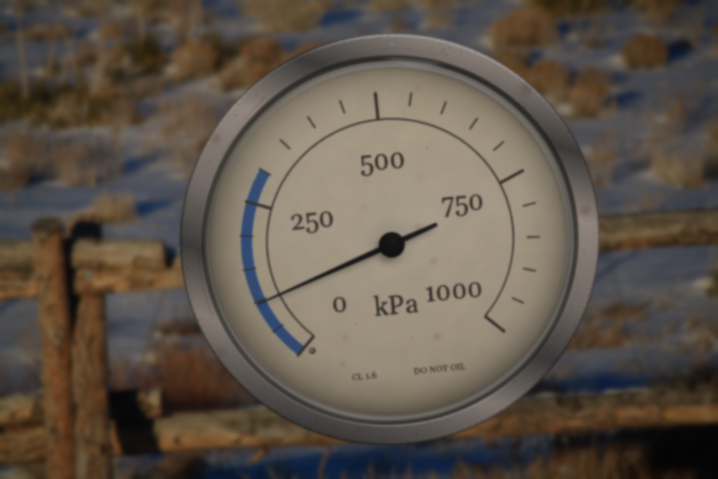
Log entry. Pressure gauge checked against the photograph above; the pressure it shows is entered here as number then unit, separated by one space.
100 kPa
